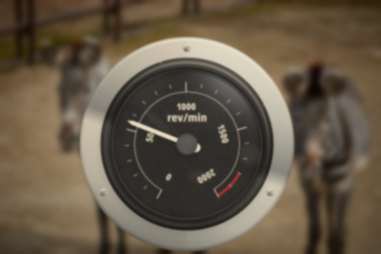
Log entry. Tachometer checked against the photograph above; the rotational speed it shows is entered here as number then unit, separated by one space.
550 rpm
